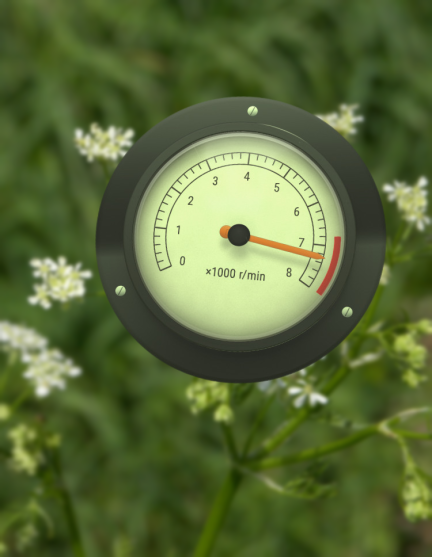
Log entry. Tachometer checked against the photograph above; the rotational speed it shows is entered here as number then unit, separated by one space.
7300 rpm
